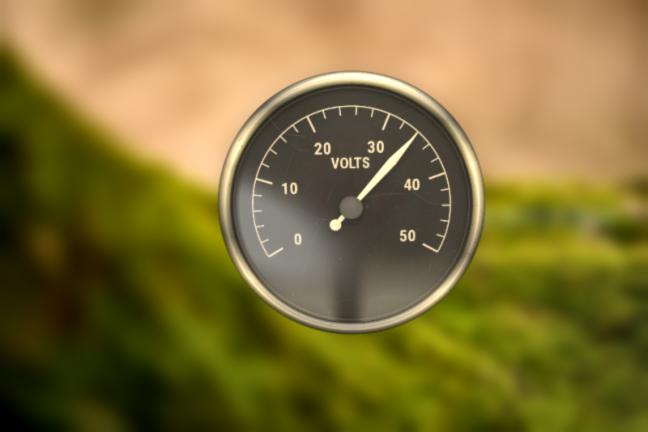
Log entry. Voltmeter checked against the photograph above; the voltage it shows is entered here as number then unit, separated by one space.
34 V
